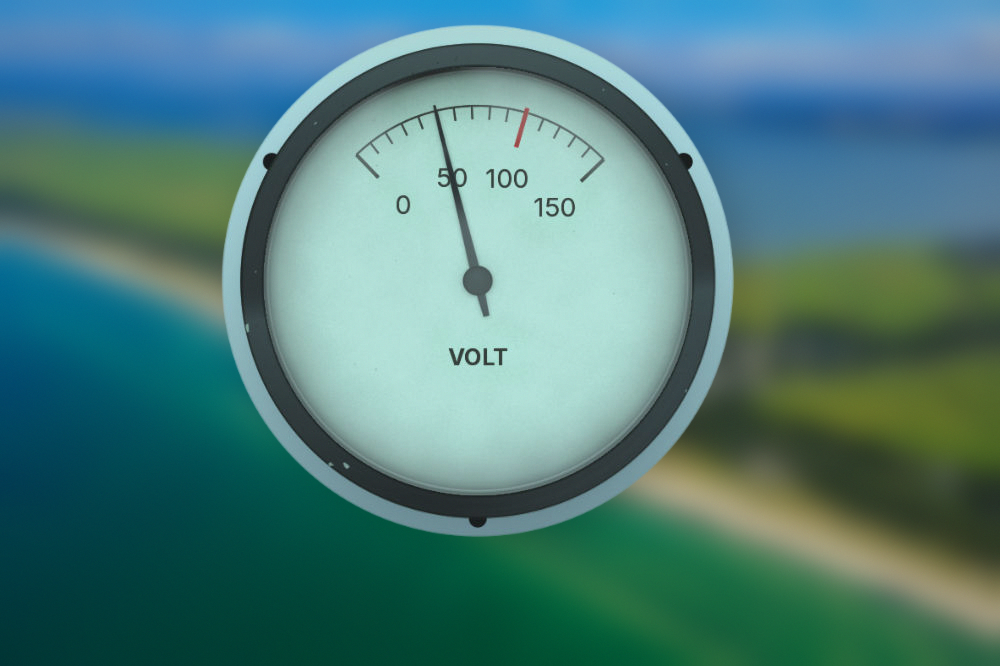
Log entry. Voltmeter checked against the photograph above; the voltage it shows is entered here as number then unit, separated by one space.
50 V
